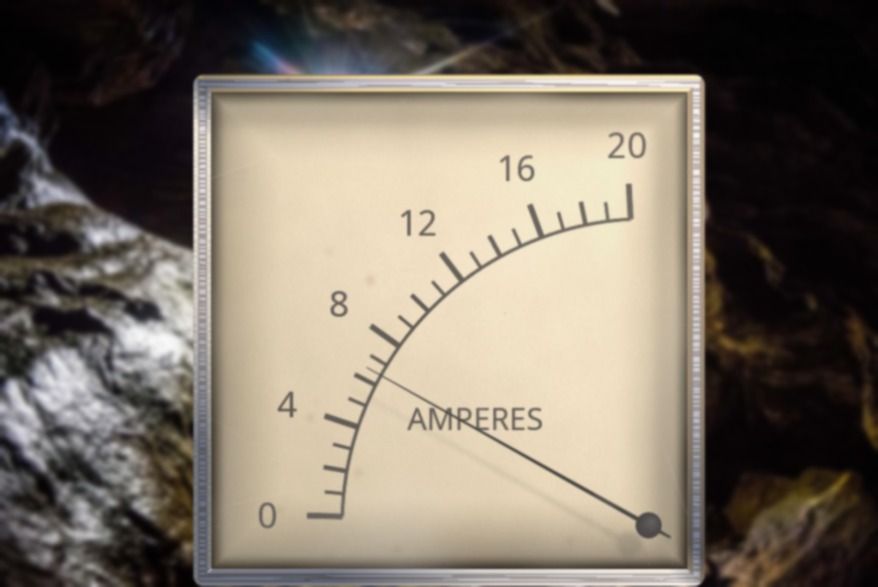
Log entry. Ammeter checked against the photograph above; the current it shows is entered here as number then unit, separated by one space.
6.5 A
